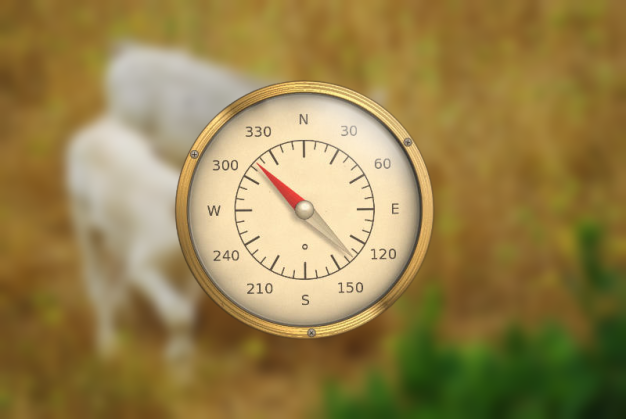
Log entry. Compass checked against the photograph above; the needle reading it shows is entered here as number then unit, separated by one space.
315 °
